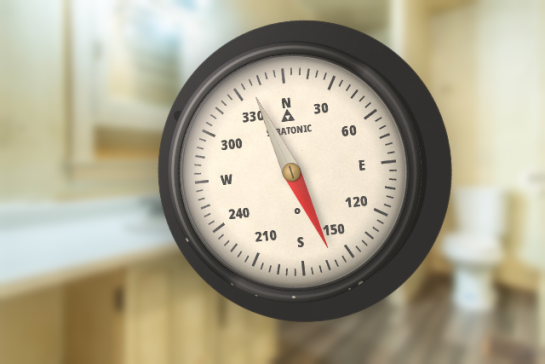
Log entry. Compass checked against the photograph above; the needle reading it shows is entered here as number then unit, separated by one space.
160 °
